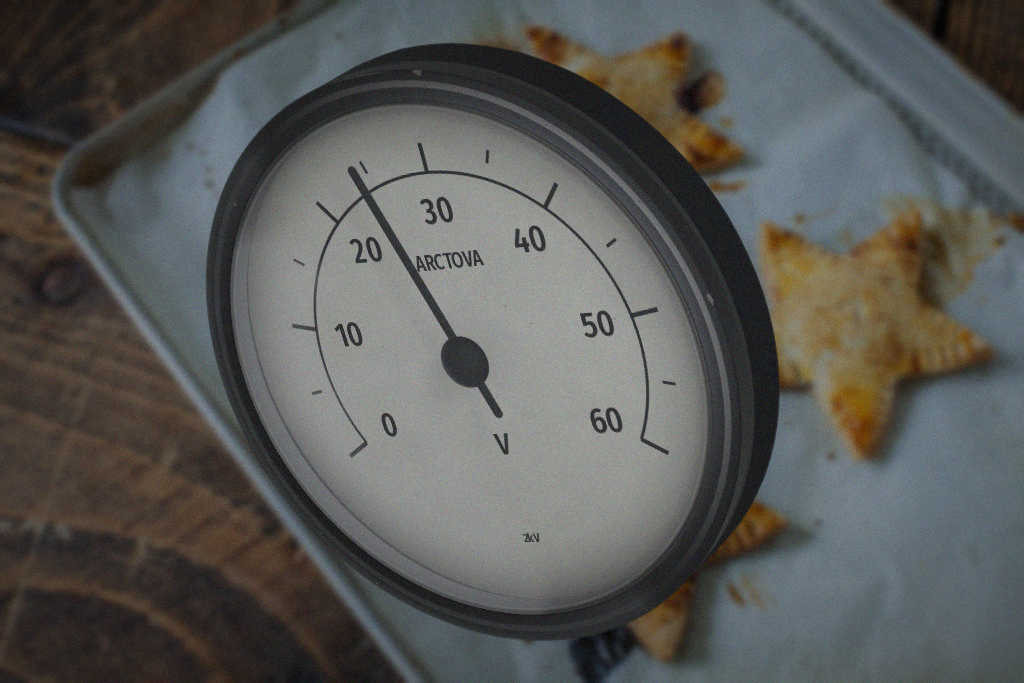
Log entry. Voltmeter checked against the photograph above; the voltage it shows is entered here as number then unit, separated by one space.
25 V
